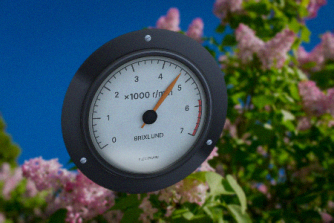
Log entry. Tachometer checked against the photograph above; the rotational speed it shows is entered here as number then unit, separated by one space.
4600 rpm
